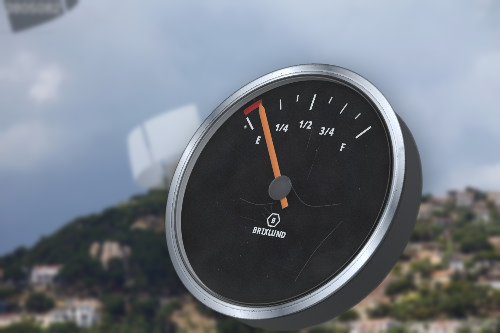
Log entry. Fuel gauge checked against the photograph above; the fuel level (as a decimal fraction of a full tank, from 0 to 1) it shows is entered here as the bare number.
0.125
